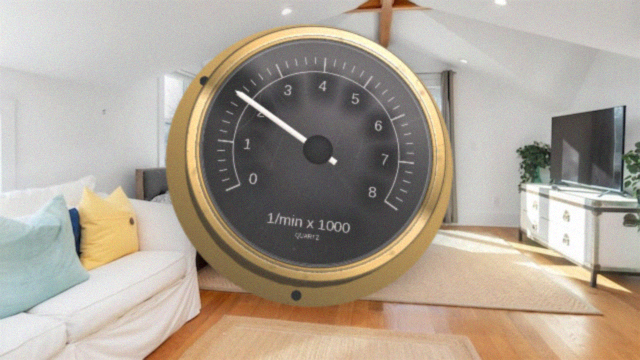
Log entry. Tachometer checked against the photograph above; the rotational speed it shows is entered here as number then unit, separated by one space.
2000 rpm
